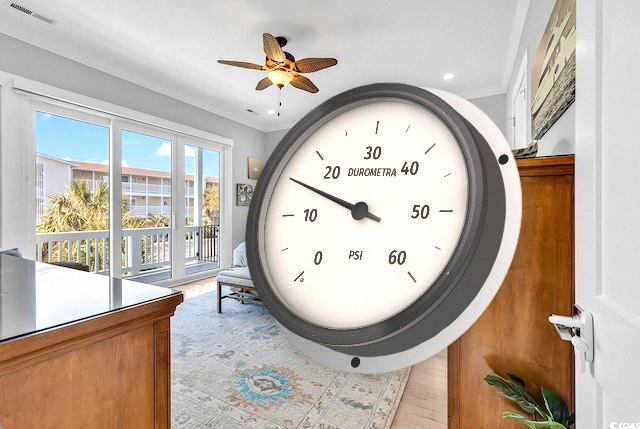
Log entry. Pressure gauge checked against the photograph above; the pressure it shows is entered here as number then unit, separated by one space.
15 psi
